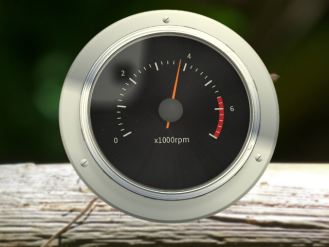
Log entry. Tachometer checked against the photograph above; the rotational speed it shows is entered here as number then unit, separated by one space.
3800 rpm
